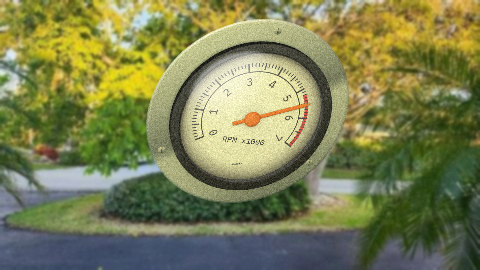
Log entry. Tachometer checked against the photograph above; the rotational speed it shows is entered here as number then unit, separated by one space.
5500 rpm
